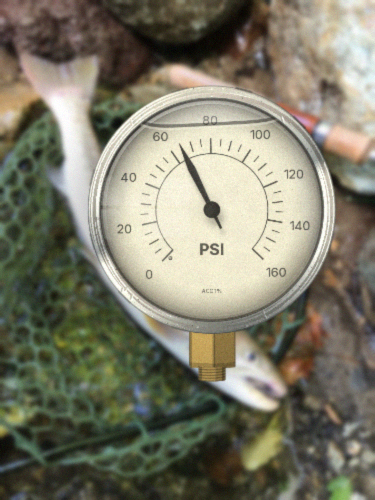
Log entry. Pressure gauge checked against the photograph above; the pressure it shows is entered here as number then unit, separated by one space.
65 psi
